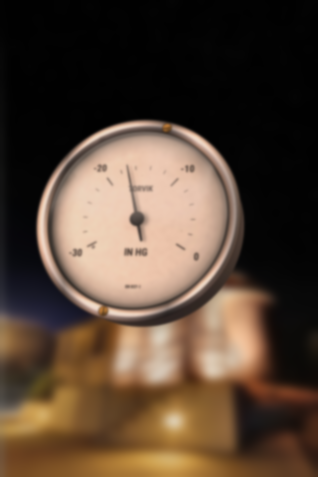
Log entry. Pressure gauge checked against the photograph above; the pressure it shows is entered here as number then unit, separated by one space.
-17 inHg
